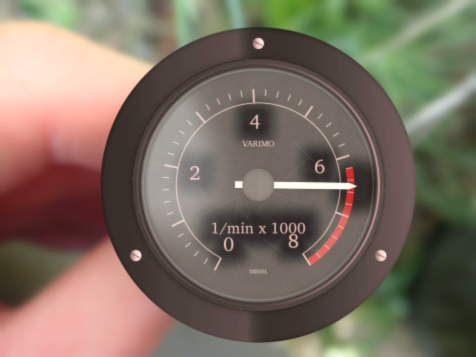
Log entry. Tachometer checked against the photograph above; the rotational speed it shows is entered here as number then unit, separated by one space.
6500 rpm
